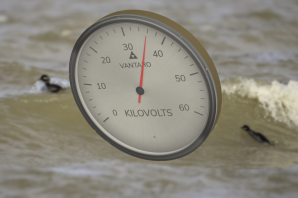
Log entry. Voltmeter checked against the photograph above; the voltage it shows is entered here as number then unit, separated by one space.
36 kV
